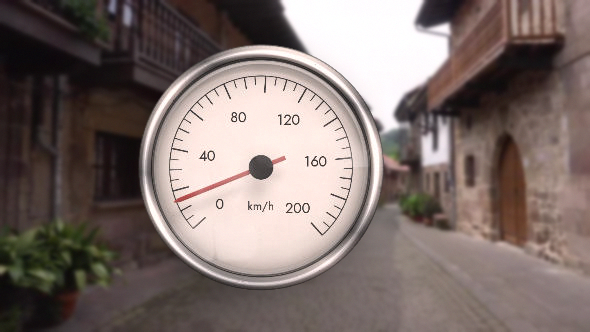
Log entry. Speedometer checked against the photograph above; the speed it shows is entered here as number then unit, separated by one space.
15 km/h
